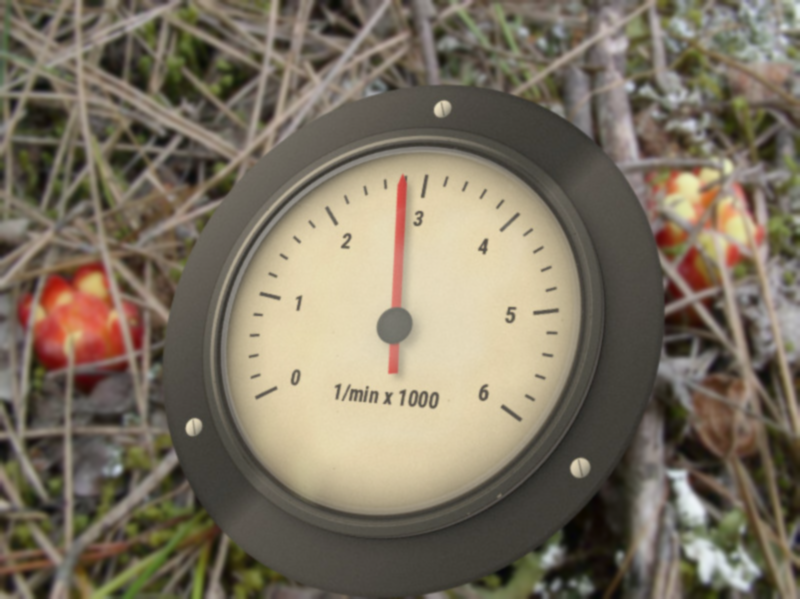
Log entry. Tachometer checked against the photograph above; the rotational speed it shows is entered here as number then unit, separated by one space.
2800 rpm
